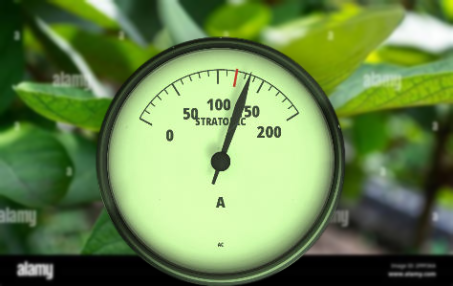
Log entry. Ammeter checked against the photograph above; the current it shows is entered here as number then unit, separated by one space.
135 A
